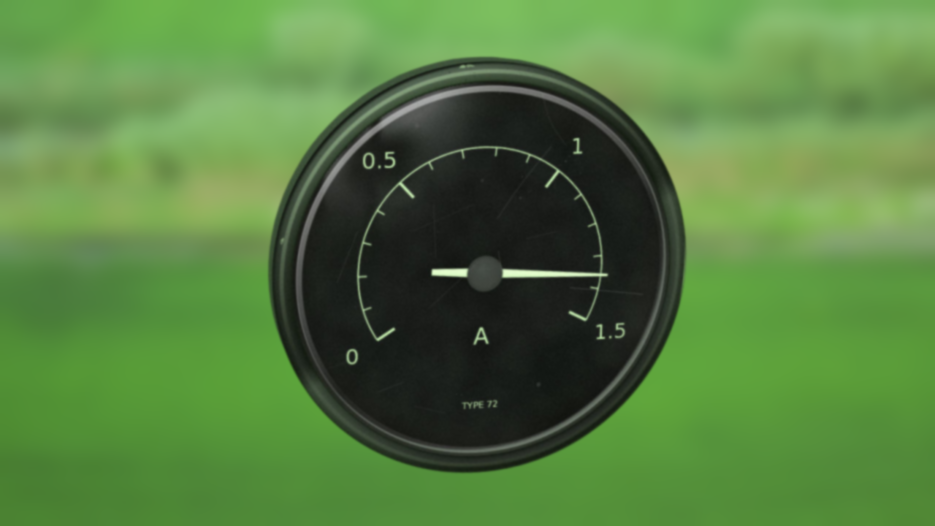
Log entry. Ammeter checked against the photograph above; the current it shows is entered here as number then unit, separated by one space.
1.35 A
